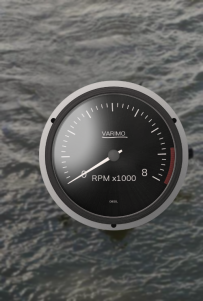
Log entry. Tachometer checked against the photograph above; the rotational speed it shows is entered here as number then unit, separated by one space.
0 rpm
